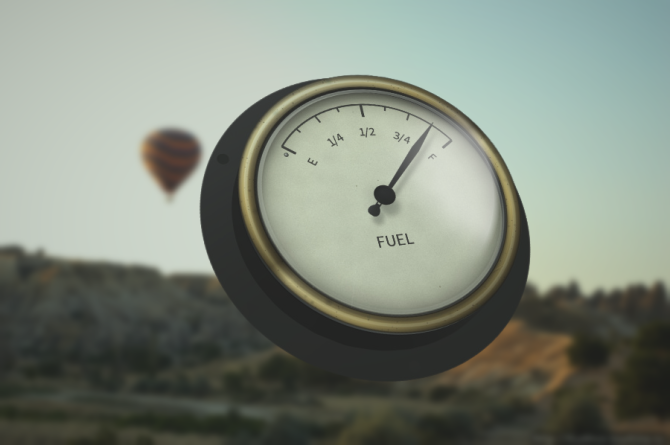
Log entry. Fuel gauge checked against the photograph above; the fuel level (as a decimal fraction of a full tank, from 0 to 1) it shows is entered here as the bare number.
0.875
